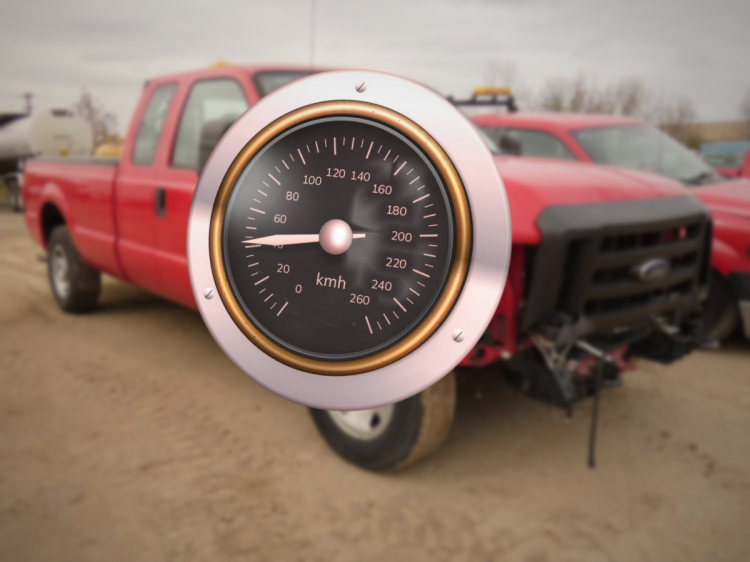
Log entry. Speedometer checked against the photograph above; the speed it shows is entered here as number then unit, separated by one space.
42.5 km/h
